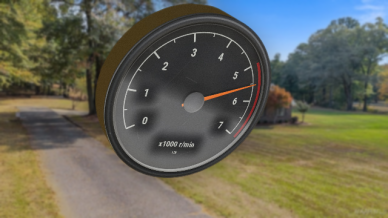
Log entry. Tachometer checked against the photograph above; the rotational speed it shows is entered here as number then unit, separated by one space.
5500 rpm
